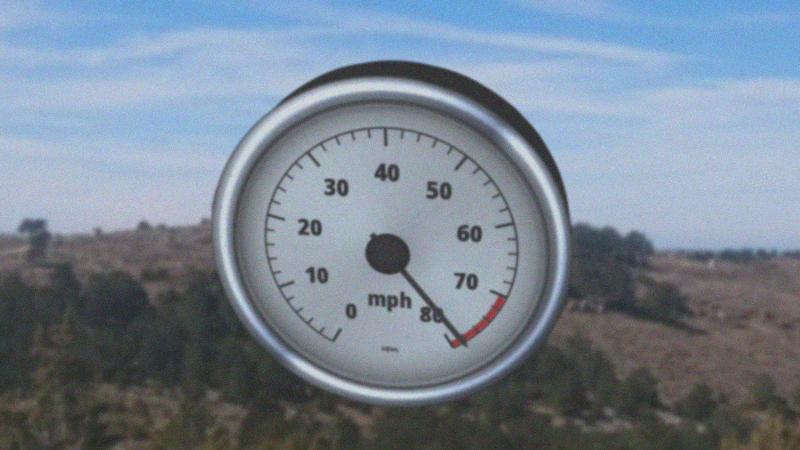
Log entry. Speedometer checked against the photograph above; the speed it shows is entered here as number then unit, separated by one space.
78 mph
